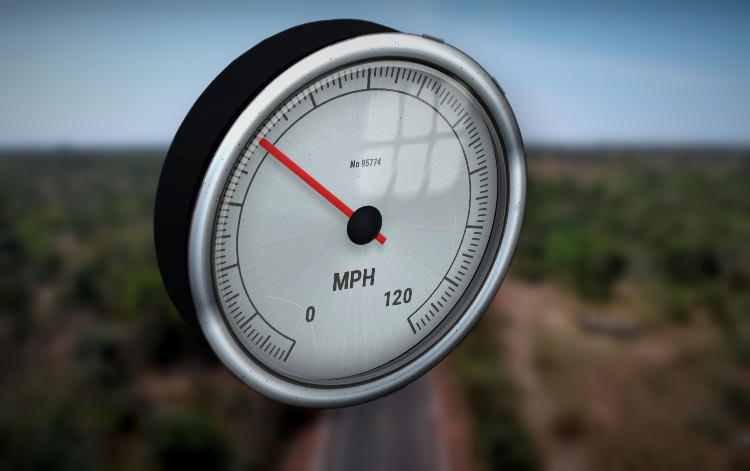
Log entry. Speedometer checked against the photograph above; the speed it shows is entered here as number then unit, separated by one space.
40 mph
